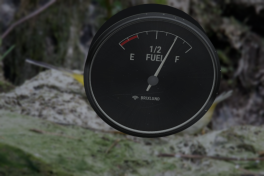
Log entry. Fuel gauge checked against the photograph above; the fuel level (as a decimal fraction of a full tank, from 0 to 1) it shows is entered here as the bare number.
0.75
